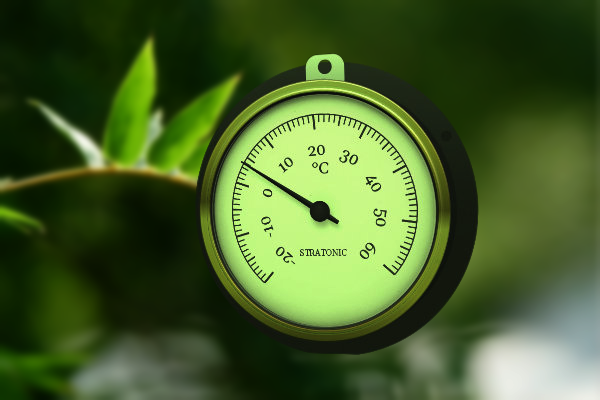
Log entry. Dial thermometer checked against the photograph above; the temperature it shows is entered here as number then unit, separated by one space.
4 °C
